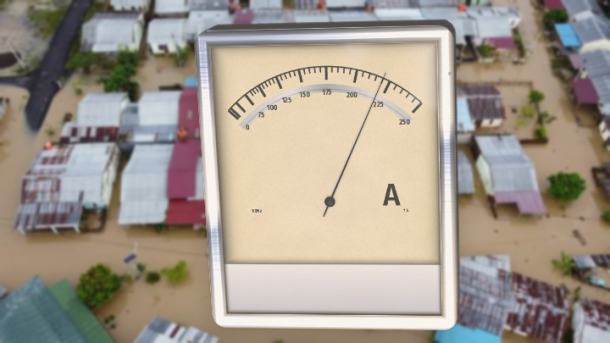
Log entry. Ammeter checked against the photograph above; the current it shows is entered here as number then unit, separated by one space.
220 A
